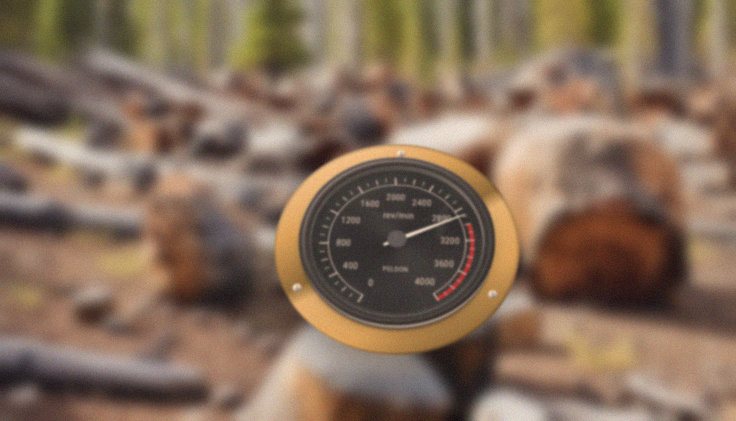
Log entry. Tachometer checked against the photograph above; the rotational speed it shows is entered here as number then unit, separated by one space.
2900 rpm
